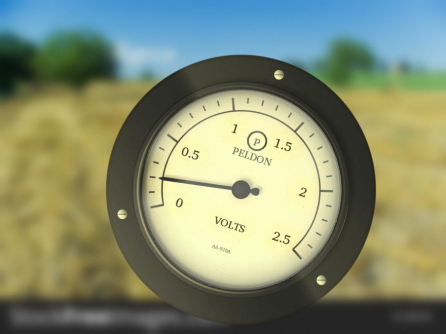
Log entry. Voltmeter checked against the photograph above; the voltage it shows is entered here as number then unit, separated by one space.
0.2 V
